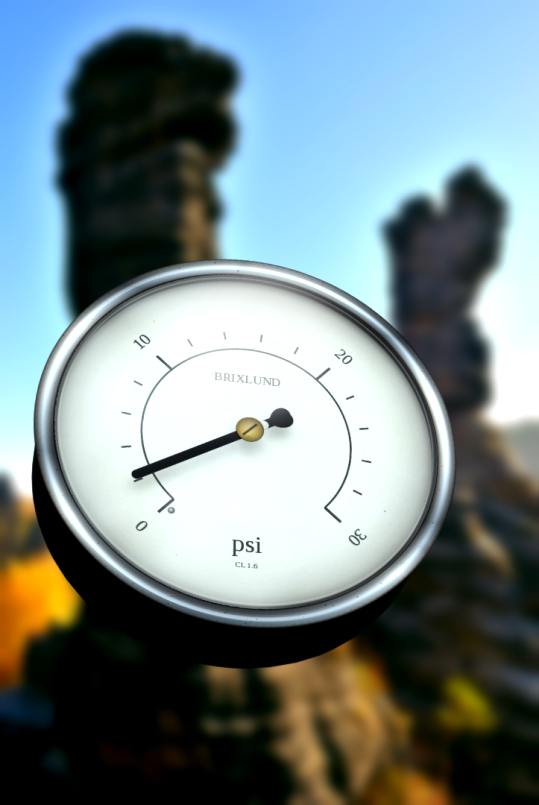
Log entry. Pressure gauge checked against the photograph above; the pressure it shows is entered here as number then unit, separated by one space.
2 psi
